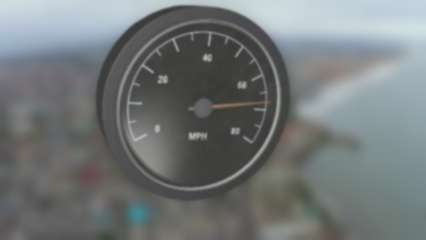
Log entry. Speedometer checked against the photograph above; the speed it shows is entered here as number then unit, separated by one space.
67.5 mph
